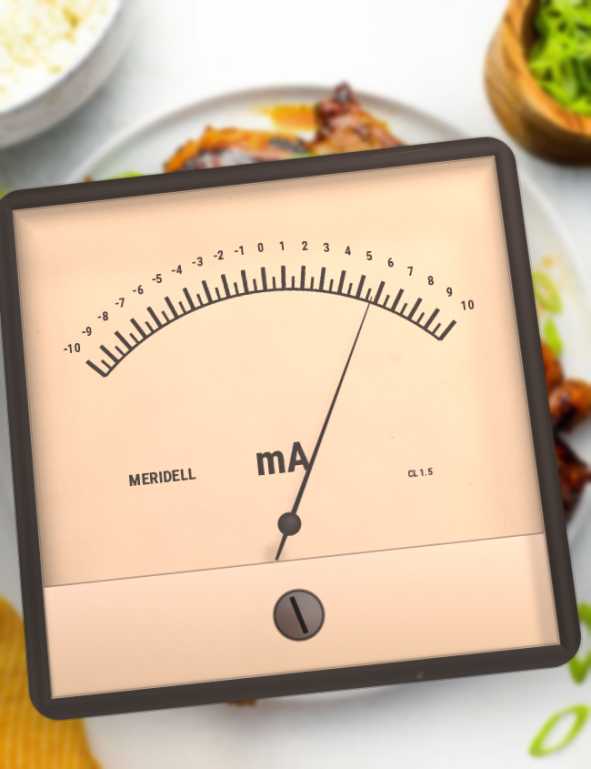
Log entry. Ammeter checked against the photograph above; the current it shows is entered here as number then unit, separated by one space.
5.75 mA
